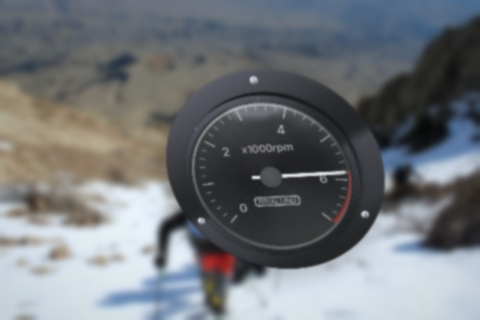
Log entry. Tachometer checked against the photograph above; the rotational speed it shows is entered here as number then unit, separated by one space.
5800 rpm
